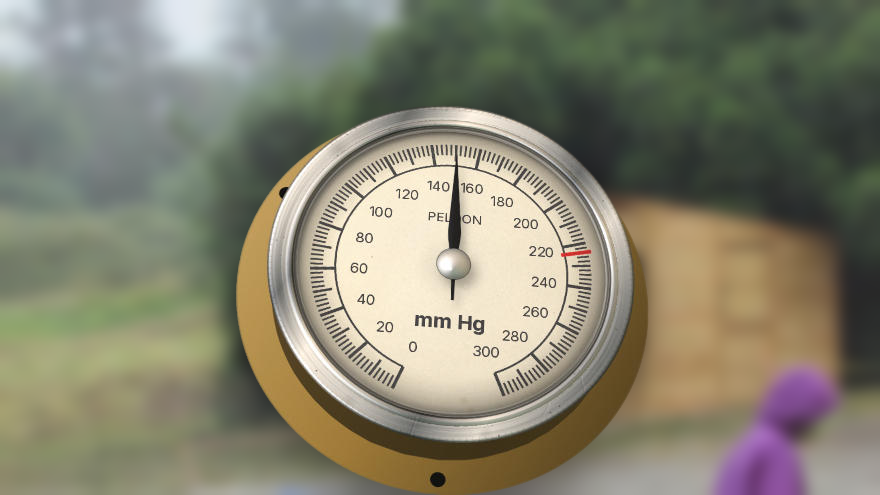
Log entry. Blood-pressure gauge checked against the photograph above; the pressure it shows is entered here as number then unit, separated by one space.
150 mmHg
